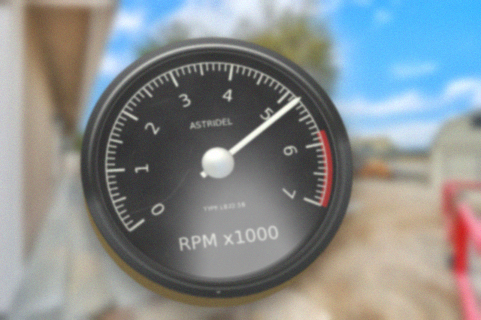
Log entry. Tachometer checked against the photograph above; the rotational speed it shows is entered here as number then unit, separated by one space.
5200 rpm
